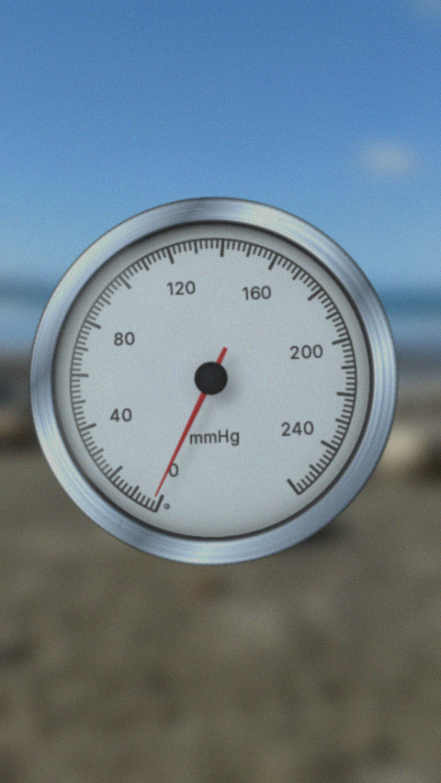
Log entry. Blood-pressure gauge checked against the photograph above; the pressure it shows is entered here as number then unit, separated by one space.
2 mmHg
